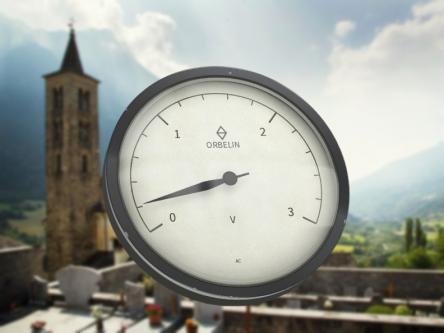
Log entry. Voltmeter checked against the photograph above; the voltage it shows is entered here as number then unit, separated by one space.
0.2 V
